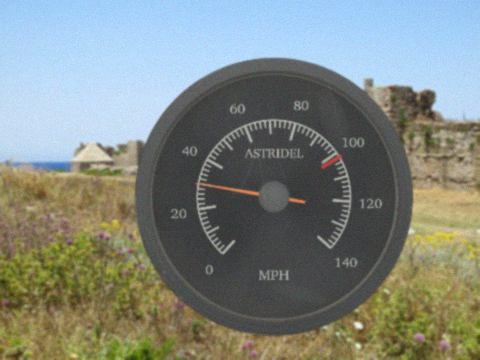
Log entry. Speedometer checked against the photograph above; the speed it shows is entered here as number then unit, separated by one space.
30 mph
